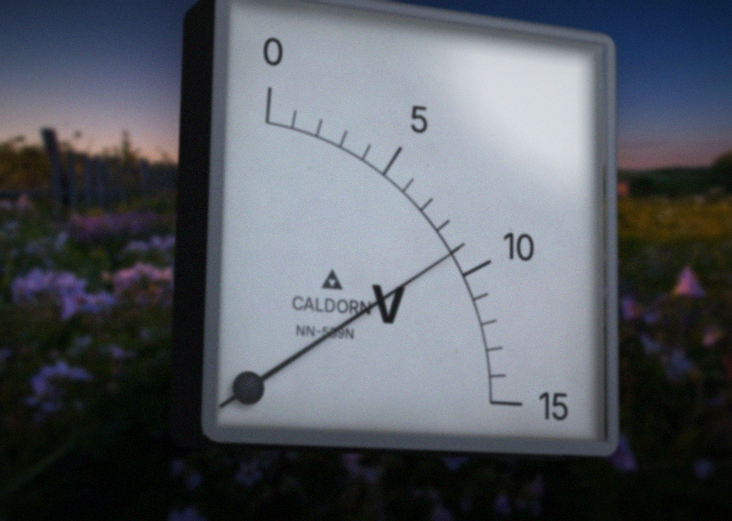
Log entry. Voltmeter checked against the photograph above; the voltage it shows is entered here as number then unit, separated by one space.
9 V
